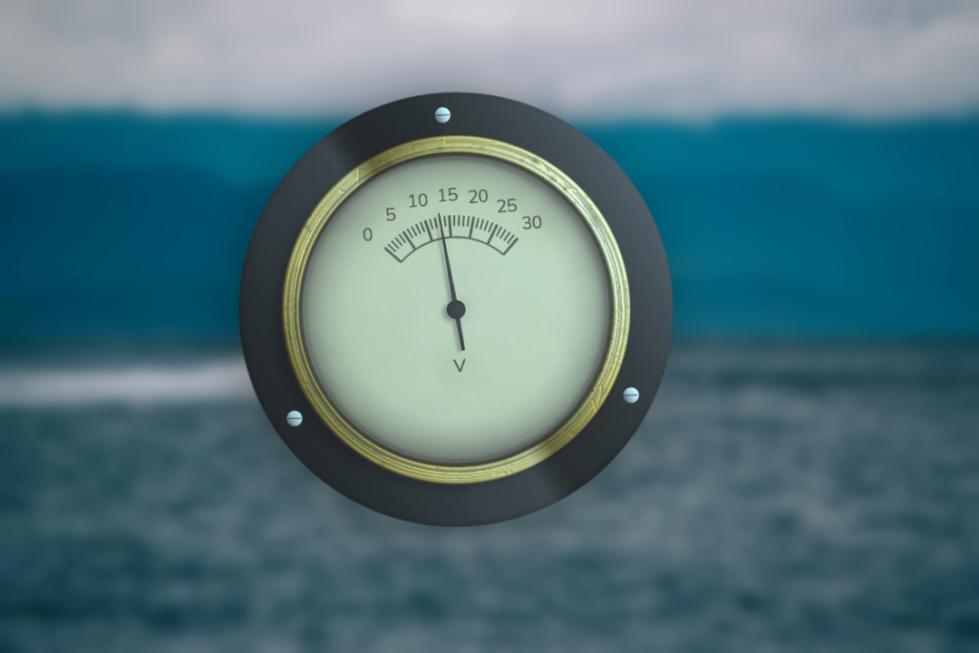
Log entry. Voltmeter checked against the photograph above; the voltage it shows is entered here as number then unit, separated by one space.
13 V
